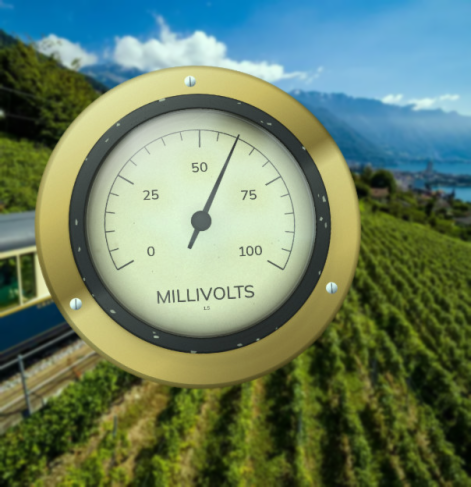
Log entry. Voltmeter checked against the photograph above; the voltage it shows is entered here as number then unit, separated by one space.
60 mV
